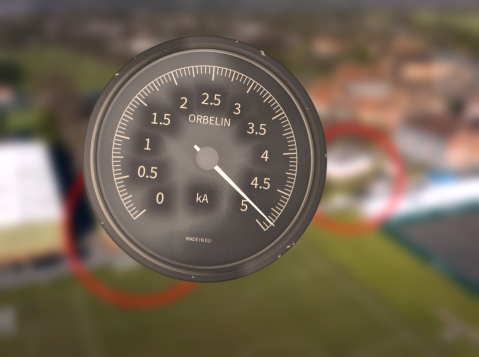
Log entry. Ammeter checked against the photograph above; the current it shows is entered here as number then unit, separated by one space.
4.9 kA
